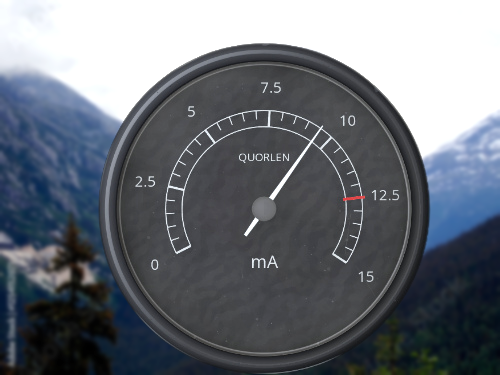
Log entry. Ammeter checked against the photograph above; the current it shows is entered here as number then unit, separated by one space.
9.5 mA
